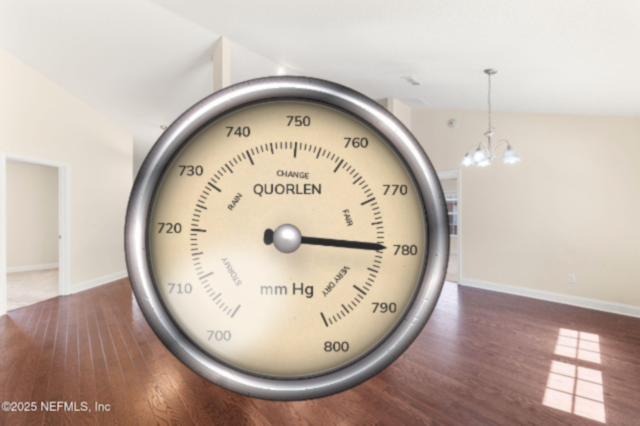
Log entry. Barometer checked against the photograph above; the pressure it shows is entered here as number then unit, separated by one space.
780 mmHg
